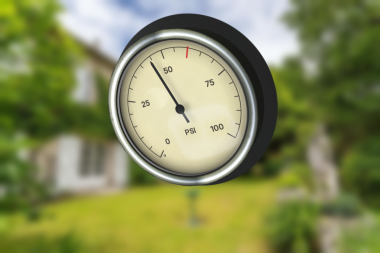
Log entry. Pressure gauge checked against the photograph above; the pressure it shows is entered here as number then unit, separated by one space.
45 psi
